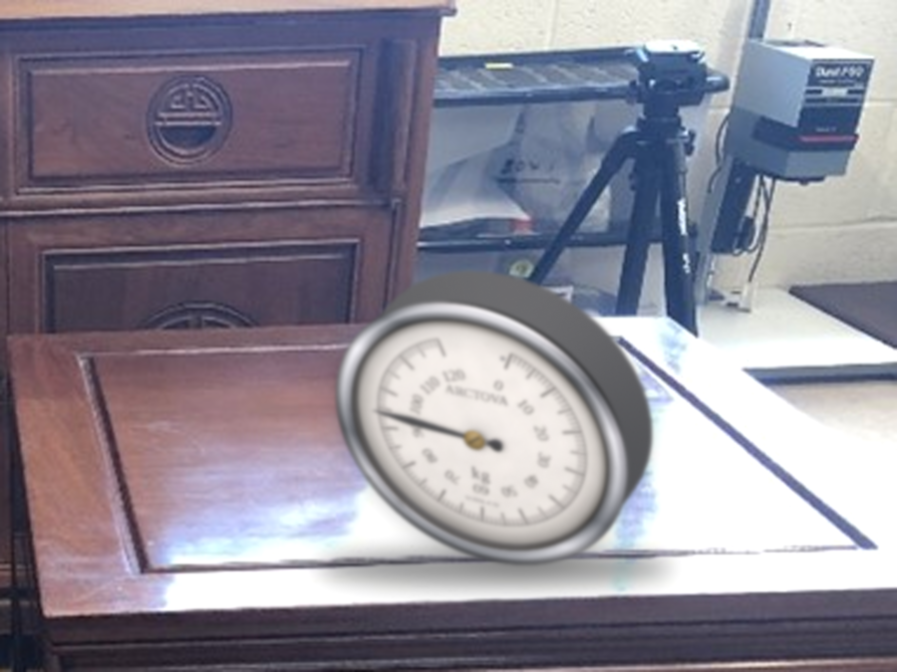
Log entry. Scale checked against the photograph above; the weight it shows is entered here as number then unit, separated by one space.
95 kg
